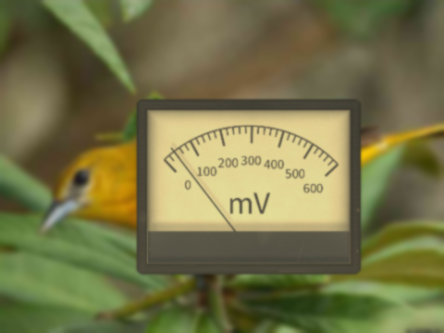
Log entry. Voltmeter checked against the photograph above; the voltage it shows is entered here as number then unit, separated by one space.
40 mV
